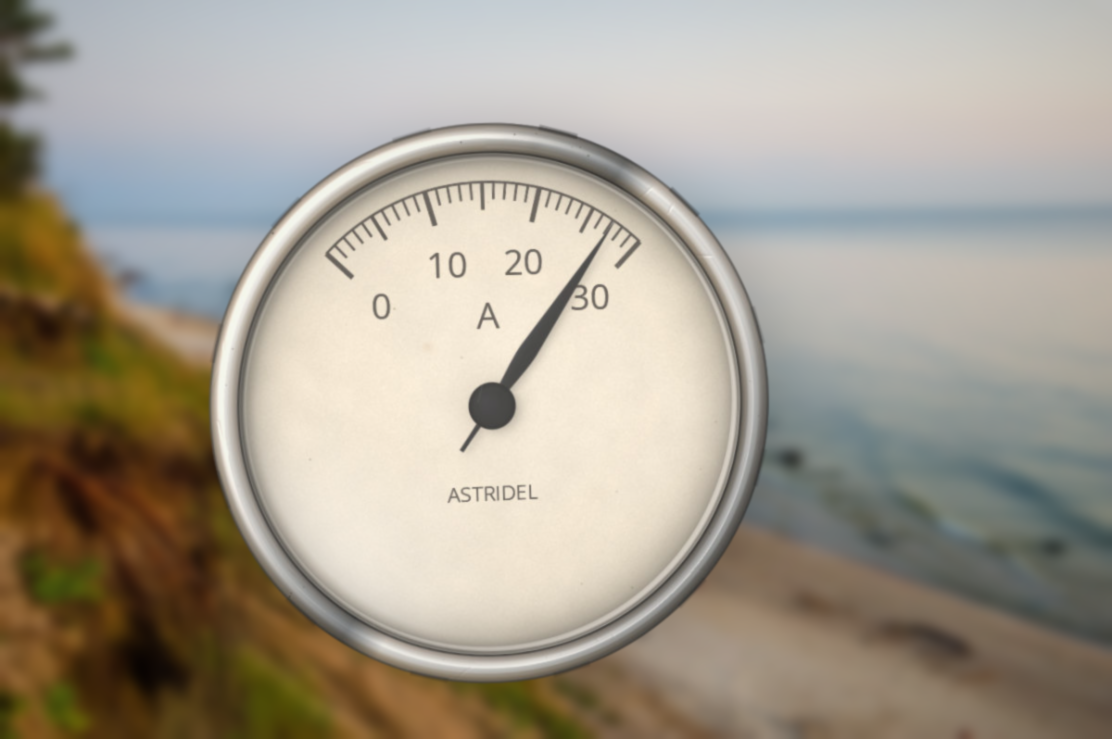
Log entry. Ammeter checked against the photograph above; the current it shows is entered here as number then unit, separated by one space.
27 A
